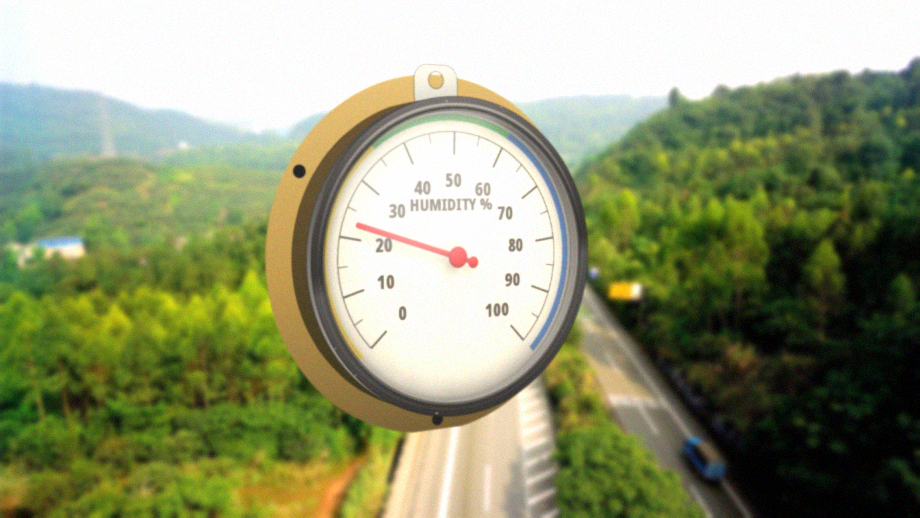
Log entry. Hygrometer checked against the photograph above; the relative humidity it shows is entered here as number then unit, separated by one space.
22.5 %
